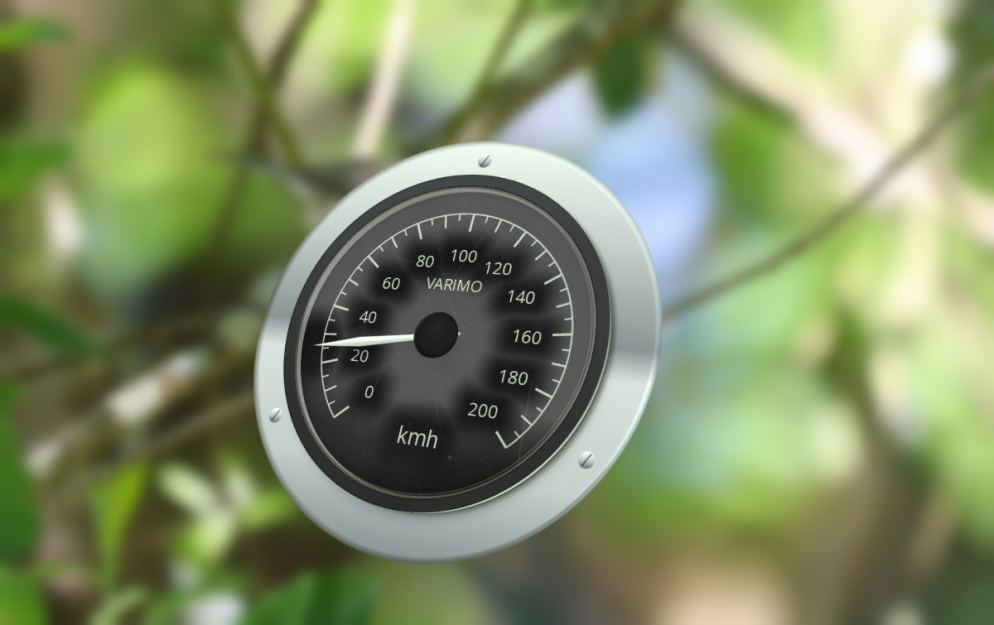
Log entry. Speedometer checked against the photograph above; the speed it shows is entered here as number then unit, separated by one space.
25 km/h
